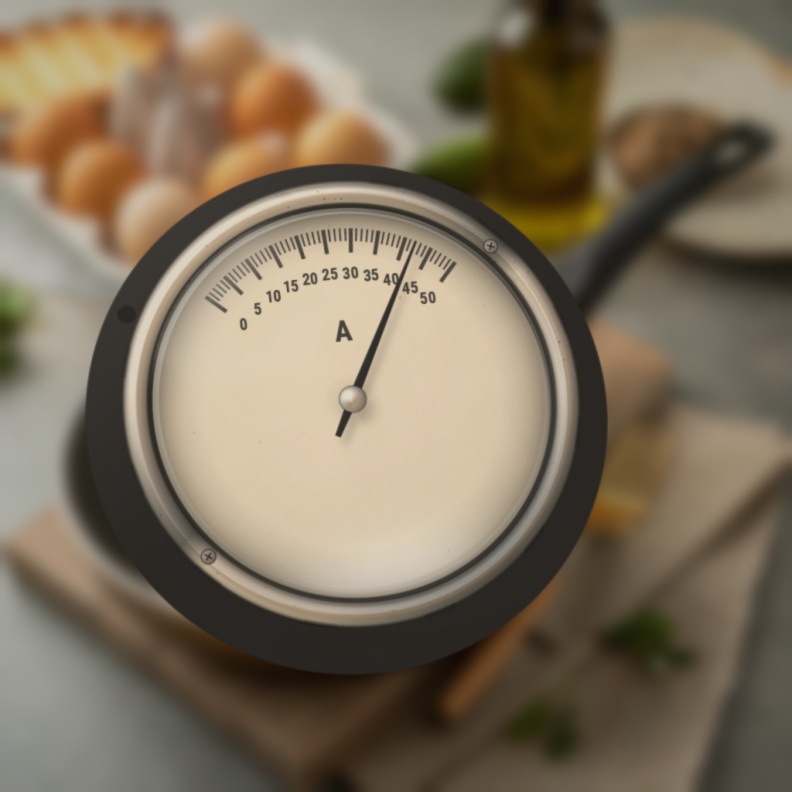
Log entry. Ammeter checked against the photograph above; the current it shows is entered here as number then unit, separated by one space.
42 A
